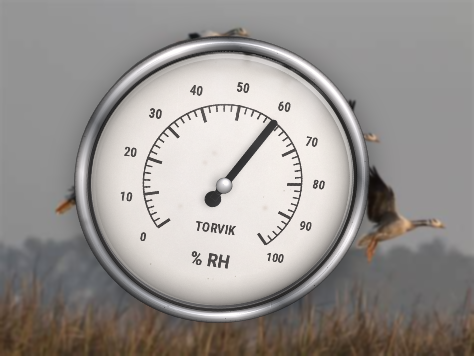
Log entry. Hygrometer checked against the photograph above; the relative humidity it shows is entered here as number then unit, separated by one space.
60 %
